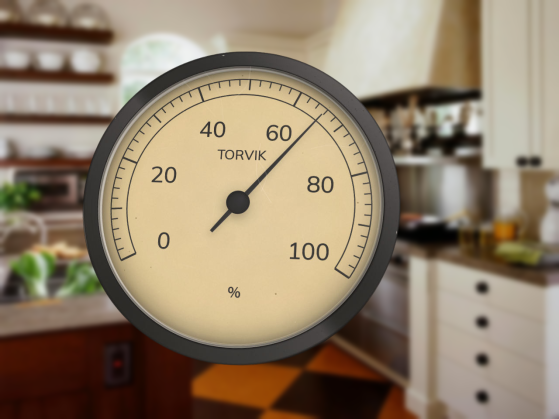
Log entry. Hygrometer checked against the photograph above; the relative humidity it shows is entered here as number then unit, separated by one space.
66 %
